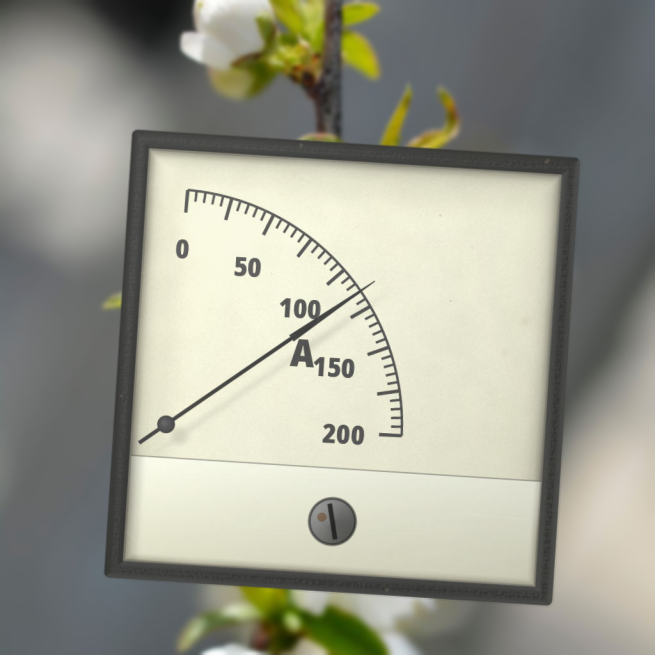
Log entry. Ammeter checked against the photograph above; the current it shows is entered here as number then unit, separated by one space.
115 A
